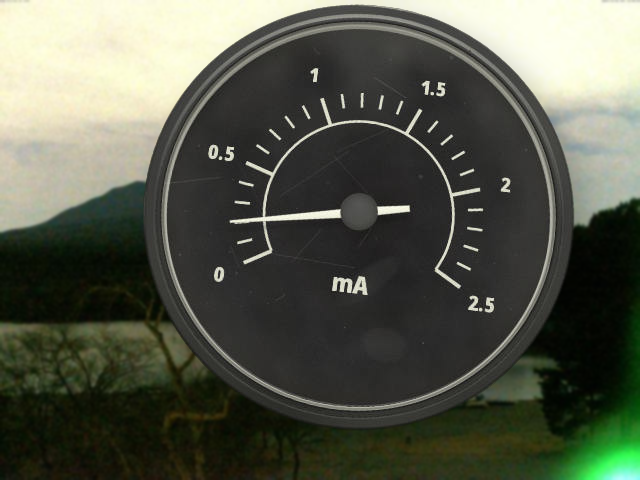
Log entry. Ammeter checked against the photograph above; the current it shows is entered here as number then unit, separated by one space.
0.2 mA
